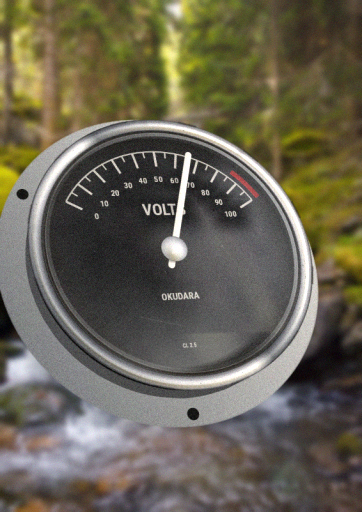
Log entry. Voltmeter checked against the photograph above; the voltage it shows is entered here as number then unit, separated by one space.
65 V
